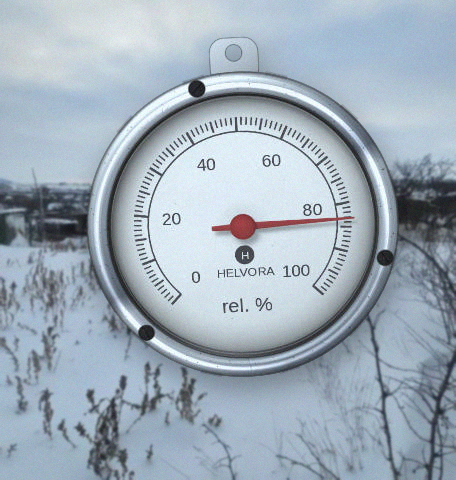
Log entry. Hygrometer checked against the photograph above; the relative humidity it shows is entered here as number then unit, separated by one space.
83 %
